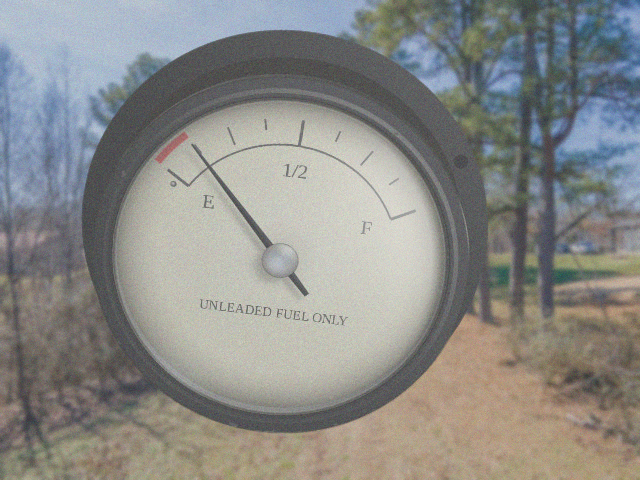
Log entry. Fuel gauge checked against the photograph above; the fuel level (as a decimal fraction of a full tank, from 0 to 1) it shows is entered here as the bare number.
0.125
